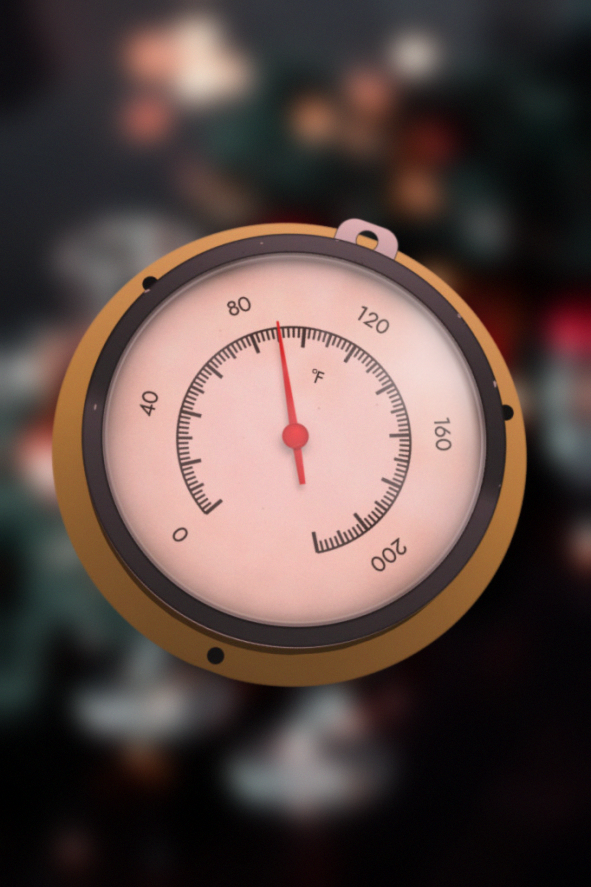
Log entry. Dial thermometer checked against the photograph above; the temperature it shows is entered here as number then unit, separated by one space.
90 °F
